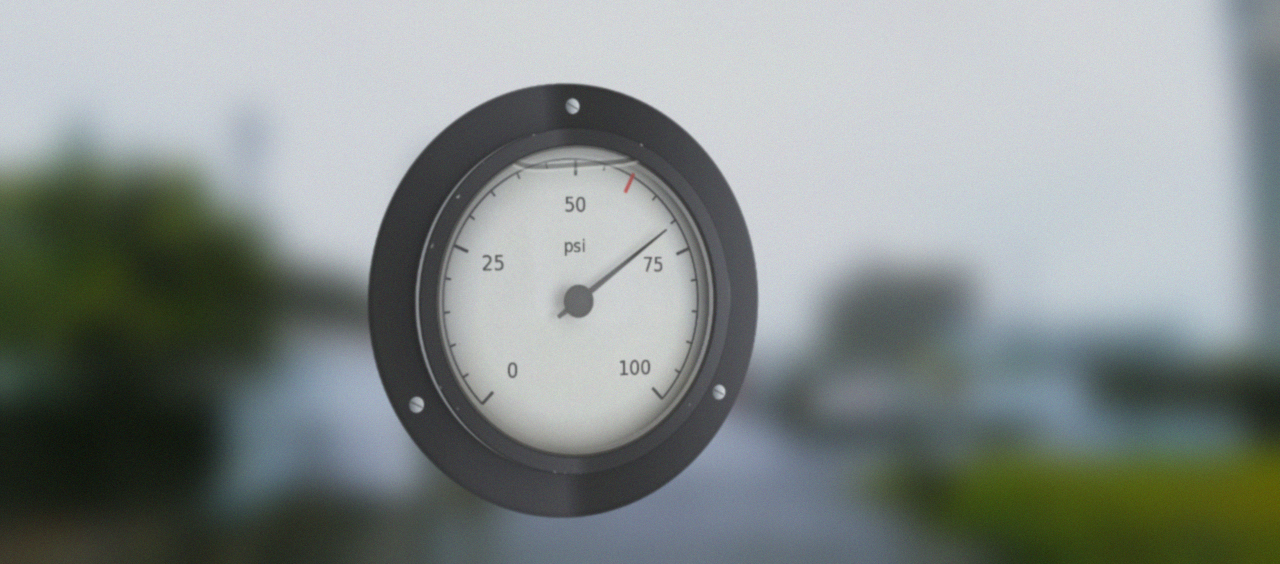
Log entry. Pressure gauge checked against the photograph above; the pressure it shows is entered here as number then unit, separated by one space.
70 psi
